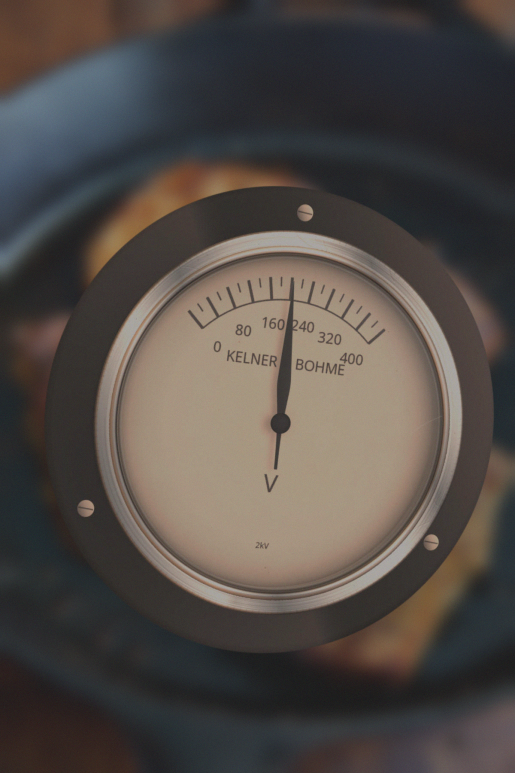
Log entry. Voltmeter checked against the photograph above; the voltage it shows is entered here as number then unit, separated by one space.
200 V
